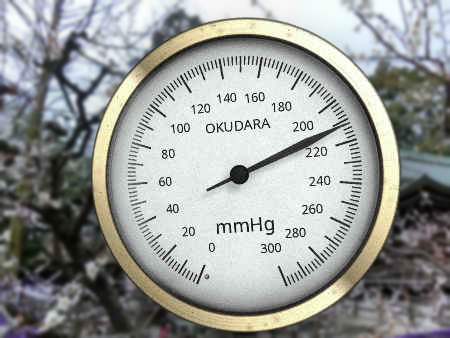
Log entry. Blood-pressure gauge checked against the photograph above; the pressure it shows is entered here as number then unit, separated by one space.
212 mmHg
